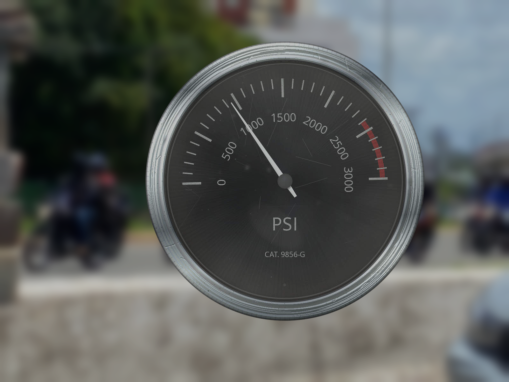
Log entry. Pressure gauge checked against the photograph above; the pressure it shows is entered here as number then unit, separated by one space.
950 psi
